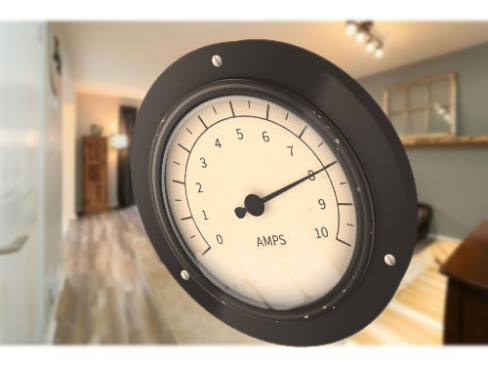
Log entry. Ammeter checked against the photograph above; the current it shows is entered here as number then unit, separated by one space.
8 A
